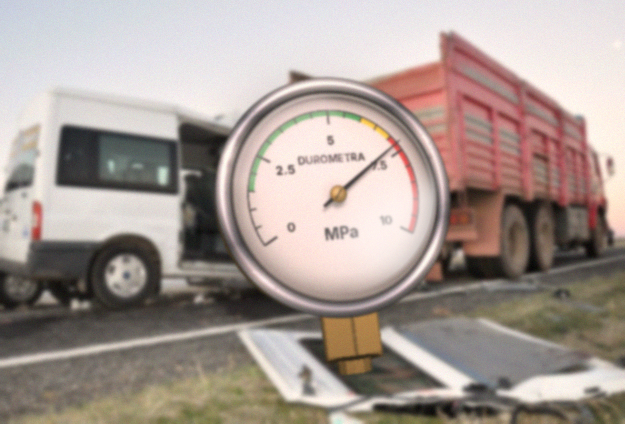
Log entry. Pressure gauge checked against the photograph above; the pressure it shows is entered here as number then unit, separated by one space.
7.25 MPa
